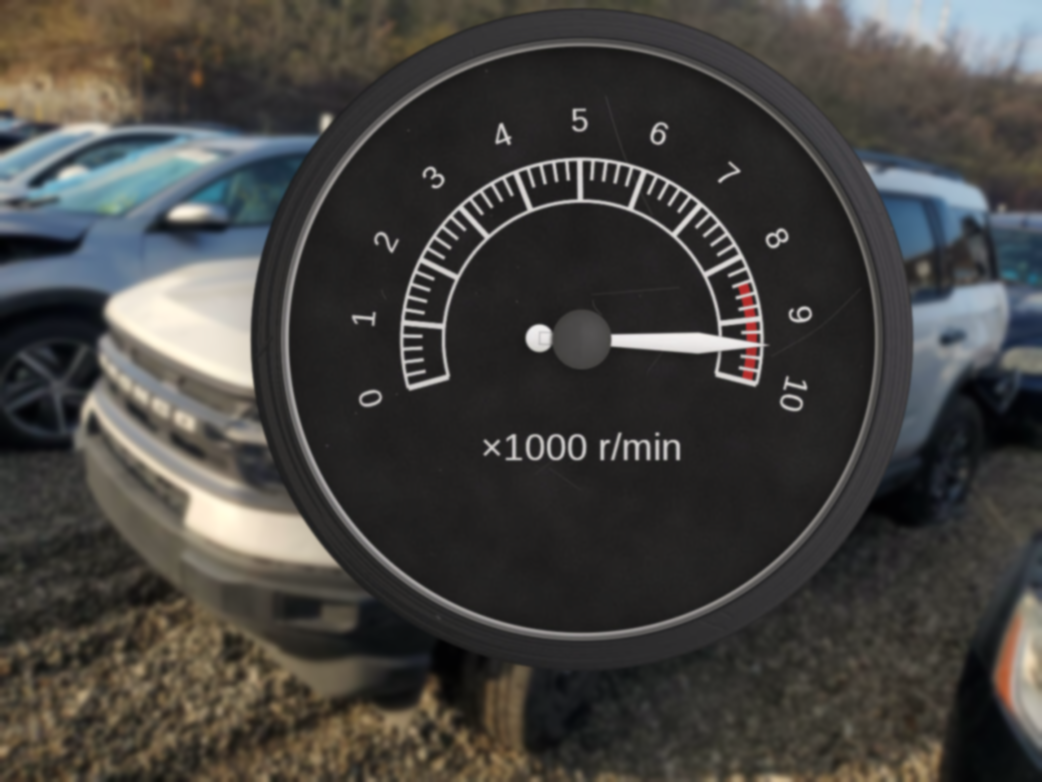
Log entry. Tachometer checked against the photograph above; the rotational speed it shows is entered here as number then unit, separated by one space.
9400 rpm
